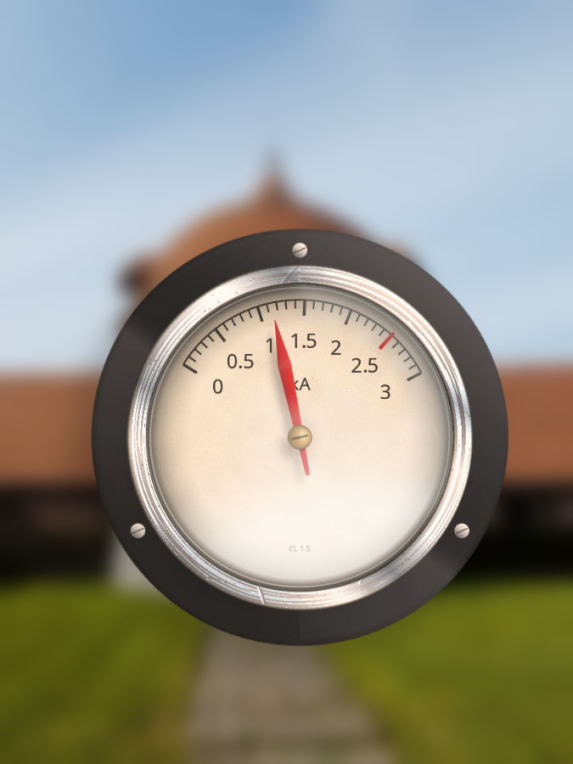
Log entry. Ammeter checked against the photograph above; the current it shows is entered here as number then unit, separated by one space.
1.15 kA
